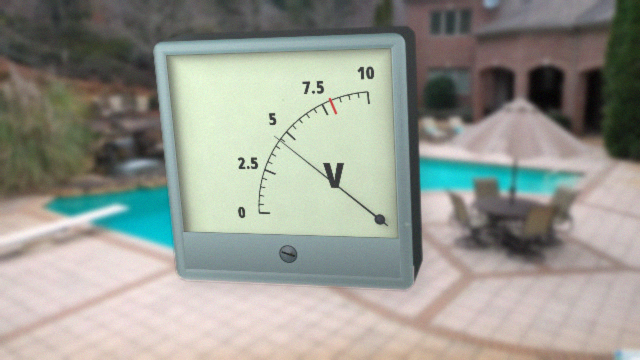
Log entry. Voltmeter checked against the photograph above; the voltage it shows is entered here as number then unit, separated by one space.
4.5 V
